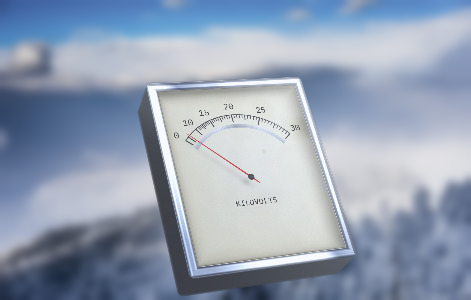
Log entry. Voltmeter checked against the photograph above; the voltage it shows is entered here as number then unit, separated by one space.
5 kV
